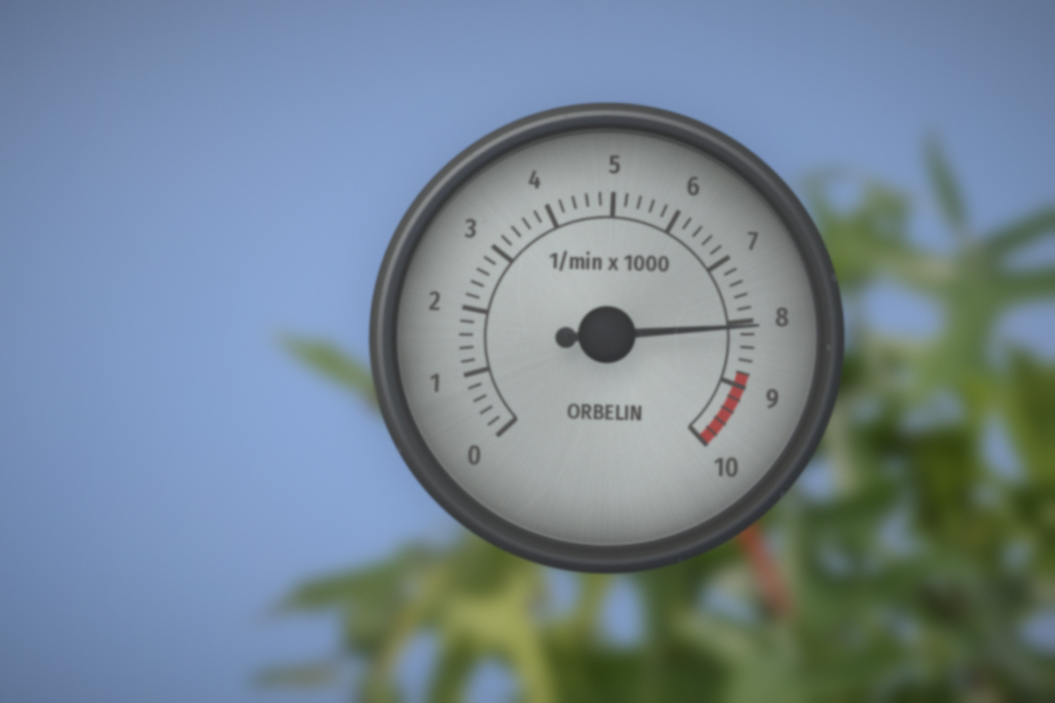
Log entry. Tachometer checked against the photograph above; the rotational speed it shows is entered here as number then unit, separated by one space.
8100 rpm
